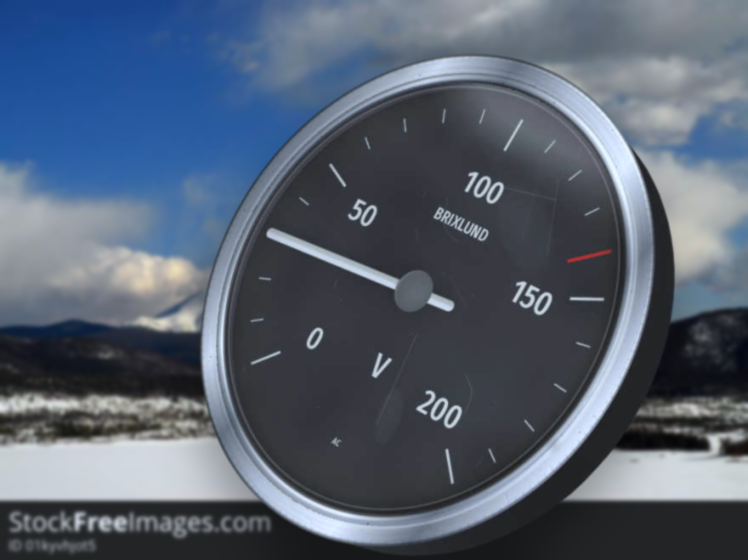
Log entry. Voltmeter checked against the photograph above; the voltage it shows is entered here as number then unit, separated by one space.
30 V
